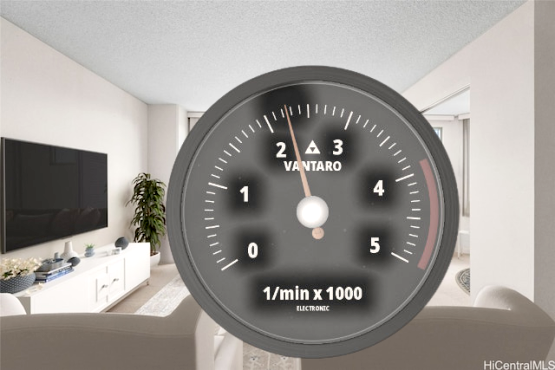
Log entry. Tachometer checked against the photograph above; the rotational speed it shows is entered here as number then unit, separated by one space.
2250 rpm
